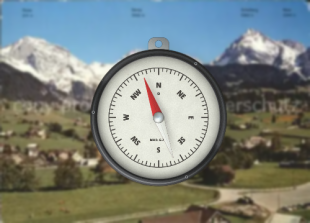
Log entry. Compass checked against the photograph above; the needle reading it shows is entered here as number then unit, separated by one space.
340 °
